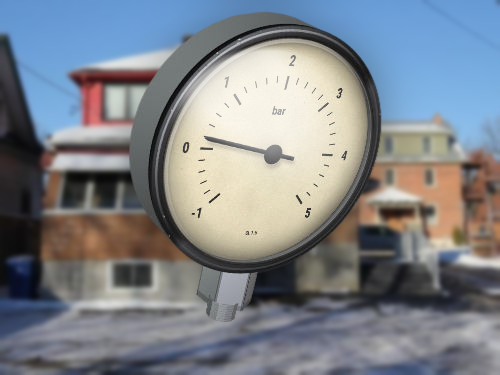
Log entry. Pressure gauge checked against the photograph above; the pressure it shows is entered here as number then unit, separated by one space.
0.2 bar
